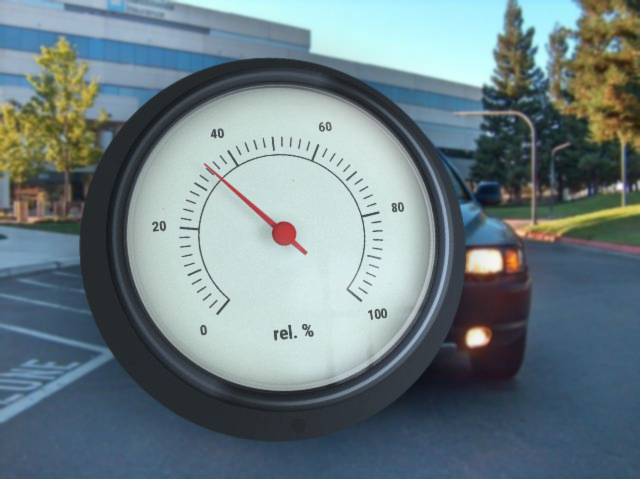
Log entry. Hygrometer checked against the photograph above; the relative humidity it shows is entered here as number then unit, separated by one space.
34 %
